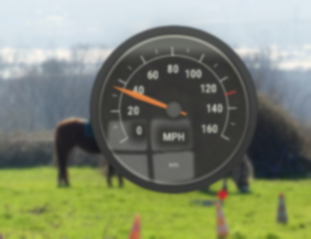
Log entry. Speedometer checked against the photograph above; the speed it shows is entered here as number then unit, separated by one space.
35 mph
